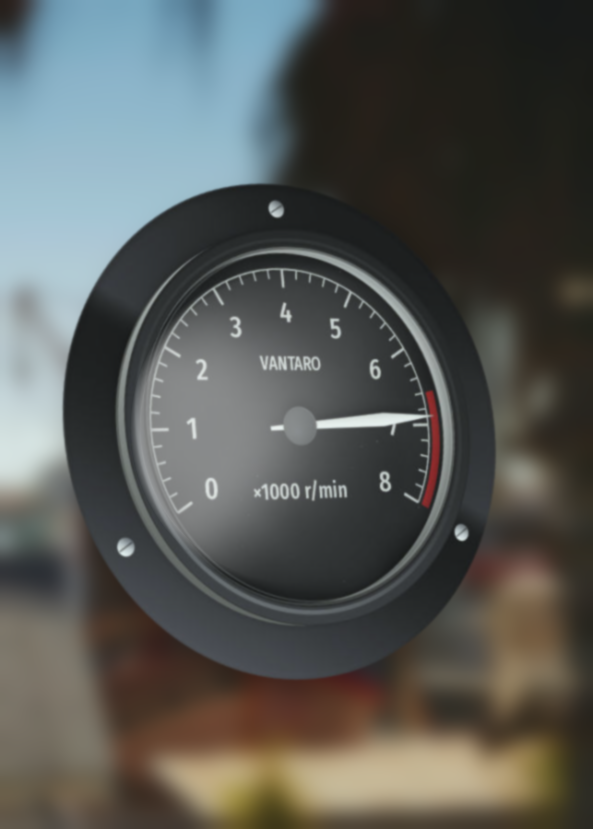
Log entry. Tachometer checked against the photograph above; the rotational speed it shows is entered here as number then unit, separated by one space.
6900 rpm
